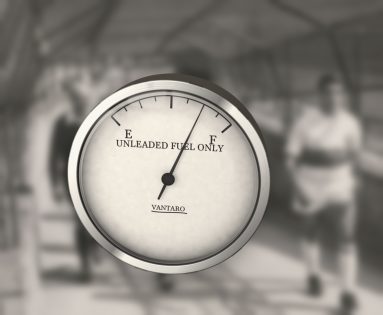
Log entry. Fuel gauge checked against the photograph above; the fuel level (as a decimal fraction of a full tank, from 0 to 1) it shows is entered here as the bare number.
0.75
